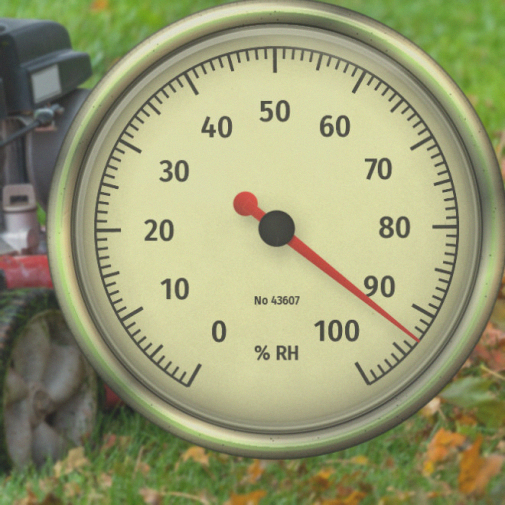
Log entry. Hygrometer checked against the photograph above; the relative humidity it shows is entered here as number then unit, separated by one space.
93 %
